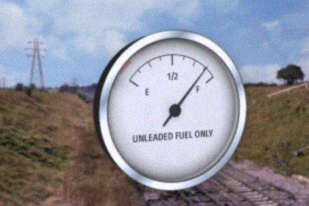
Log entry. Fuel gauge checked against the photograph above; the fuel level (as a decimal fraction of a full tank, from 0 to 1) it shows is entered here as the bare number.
0.875
